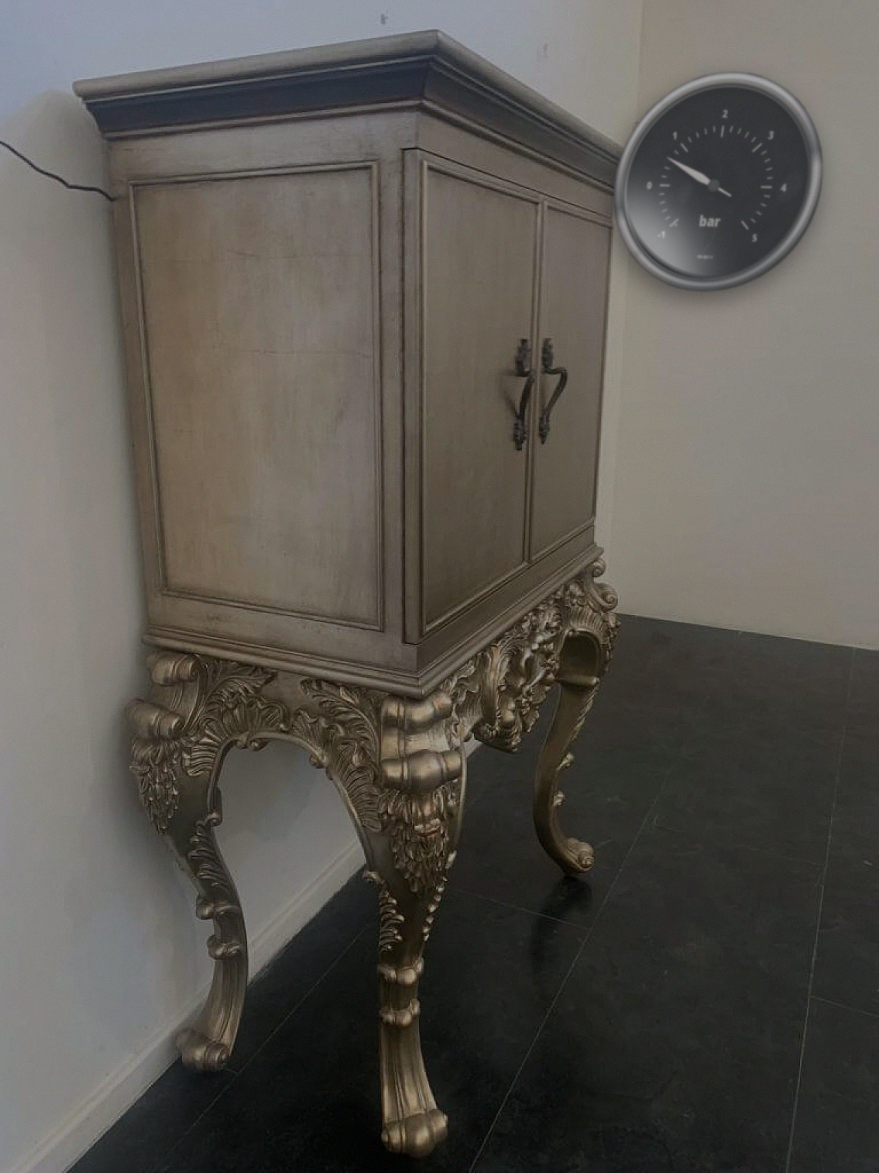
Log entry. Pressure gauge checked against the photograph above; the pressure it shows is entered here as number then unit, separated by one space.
0.6 bar
